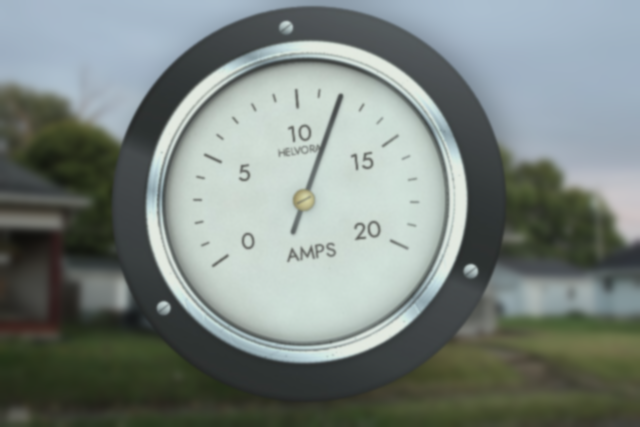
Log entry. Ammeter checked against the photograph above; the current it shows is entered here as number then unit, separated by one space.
12 A
